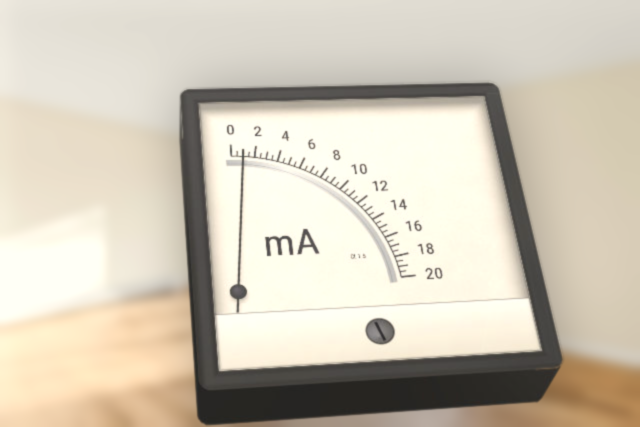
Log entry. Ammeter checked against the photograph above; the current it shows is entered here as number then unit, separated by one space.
1 mA
